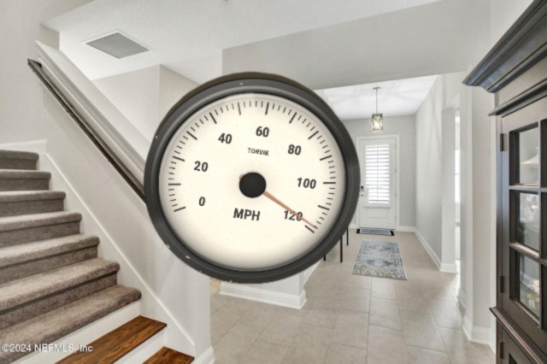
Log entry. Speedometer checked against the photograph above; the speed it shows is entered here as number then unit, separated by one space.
118 mph
